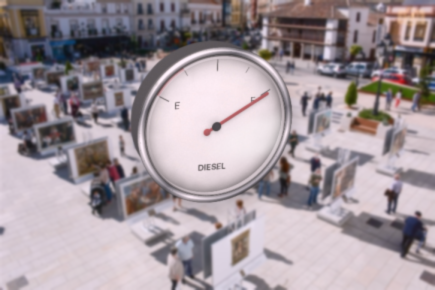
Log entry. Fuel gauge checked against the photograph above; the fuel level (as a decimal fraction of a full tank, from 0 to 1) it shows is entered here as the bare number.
1
